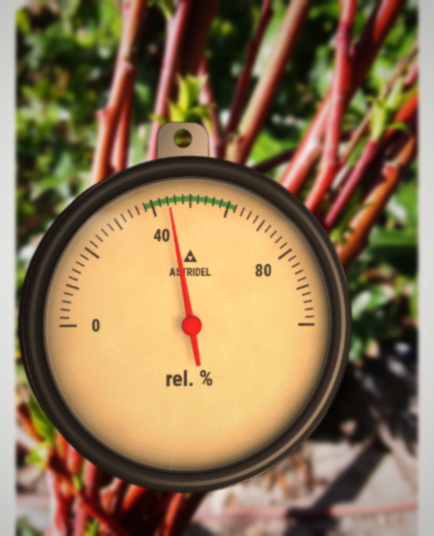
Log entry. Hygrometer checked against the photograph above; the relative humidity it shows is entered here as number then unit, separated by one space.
44 %
